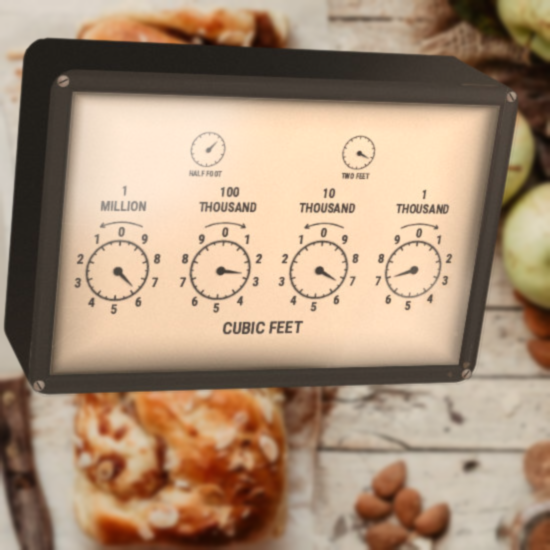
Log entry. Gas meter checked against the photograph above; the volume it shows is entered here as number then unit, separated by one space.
626700 ft³
